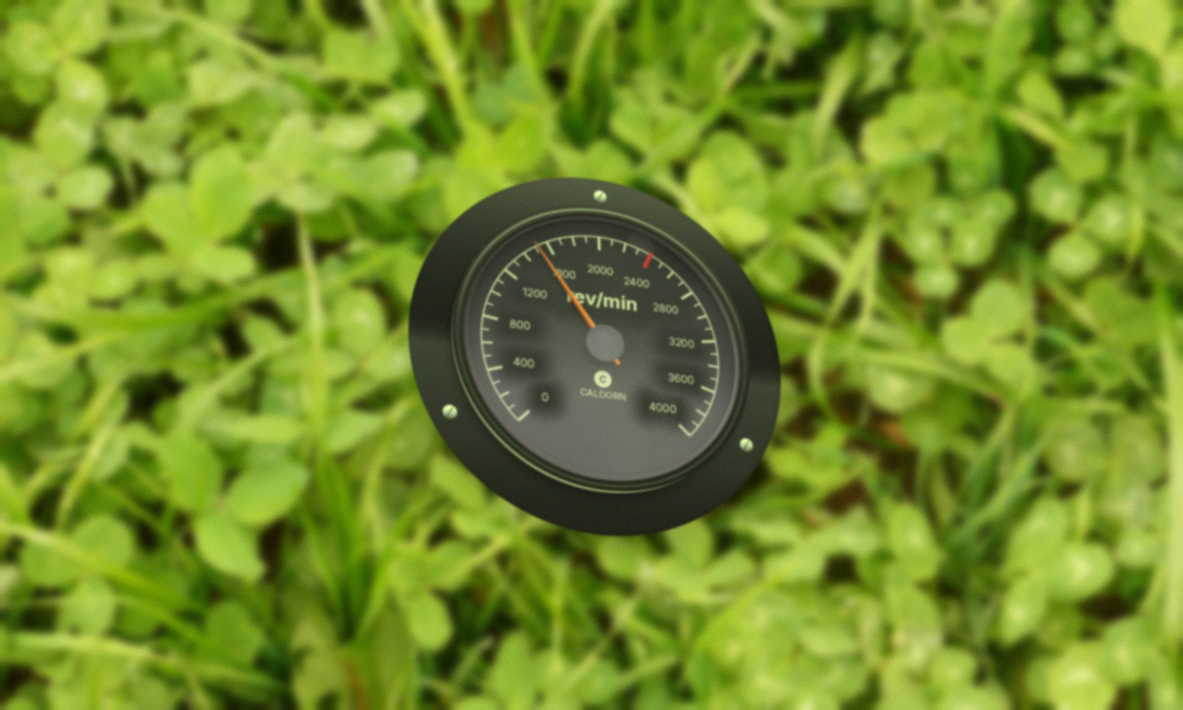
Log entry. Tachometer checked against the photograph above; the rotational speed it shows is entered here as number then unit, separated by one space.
1500 rpm
